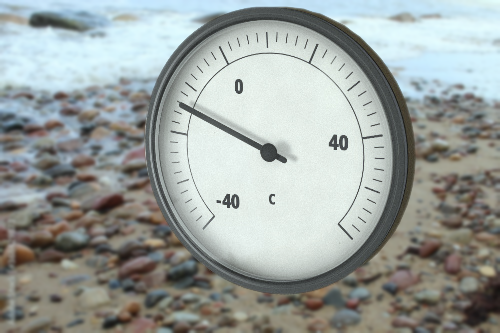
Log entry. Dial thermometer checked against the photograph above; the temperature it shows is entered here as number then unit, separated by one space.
-14 °C
